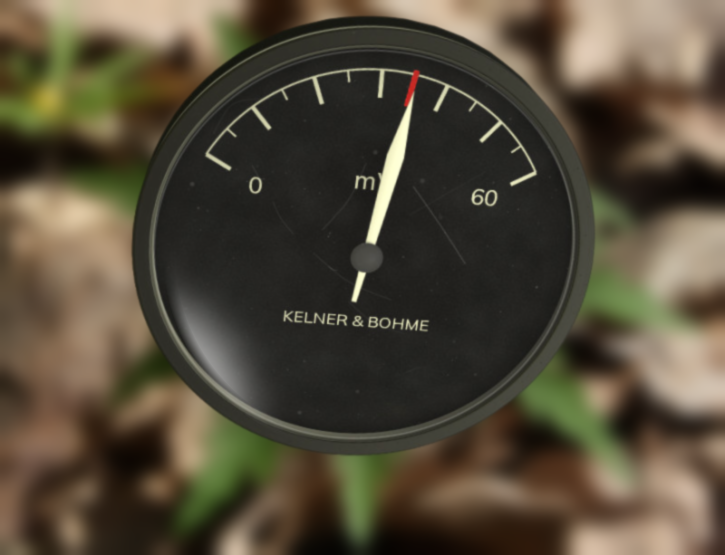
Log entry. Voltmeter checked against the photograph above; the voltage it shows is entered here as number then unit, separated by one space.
35 mV
